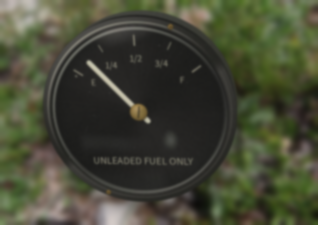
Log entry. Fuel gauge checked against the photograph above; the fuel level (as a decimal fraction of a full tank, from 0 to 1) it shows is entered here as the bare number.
0.125
